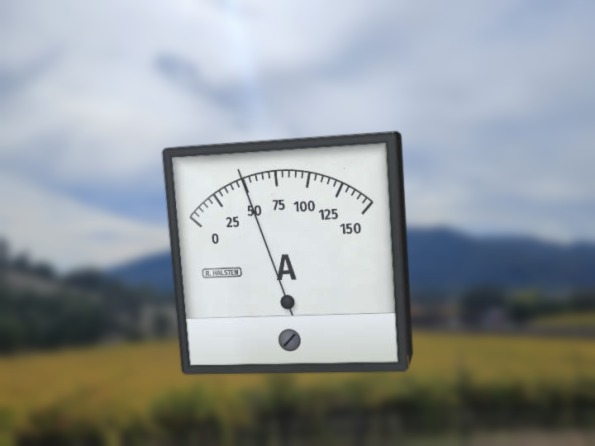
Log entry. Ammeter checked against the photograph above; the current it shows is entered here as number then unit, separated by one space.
50 A
